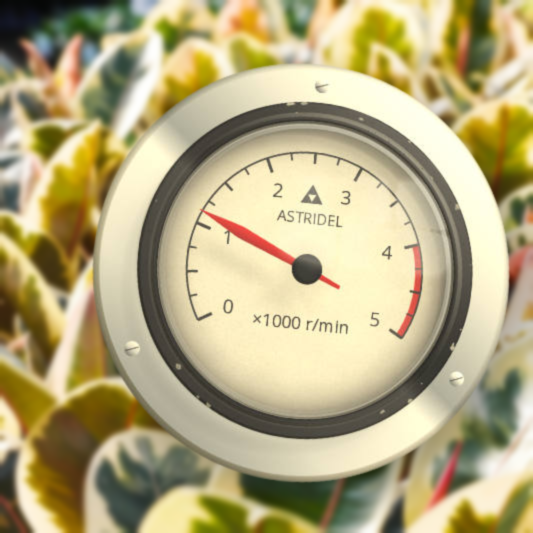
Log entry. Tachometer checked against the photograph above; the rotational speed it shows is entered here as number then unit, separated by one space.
1125 rpm
